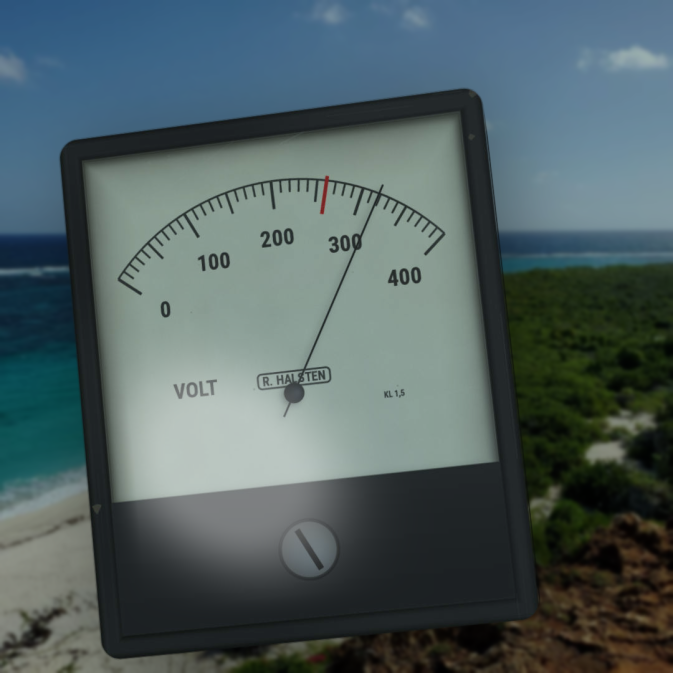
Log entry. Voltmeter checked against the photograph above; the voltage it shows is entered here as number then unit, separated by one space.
320 V
